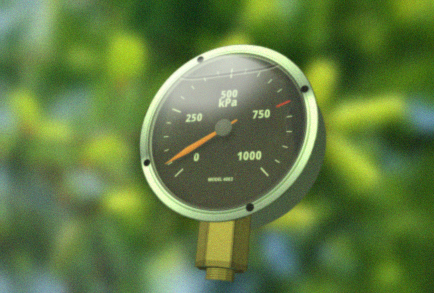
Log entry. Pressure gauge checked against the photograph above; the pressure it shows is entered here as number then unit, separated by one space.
50 kPa
